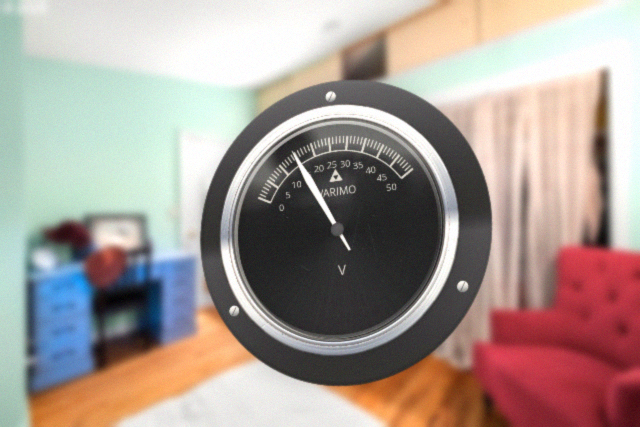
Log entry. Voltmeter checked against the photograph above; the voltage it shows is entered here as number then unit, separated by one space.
15 V
